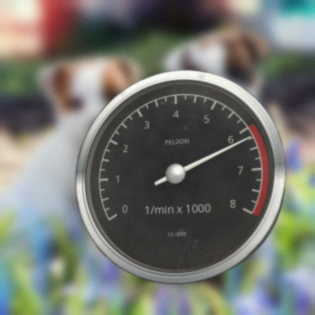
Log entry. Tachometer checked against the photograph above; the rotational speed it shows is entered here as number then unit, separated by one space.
6250 rpm
